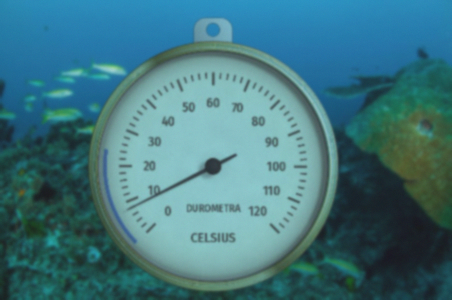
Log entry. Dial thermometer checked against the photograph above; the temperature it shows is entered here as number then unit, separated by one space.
8 °C
